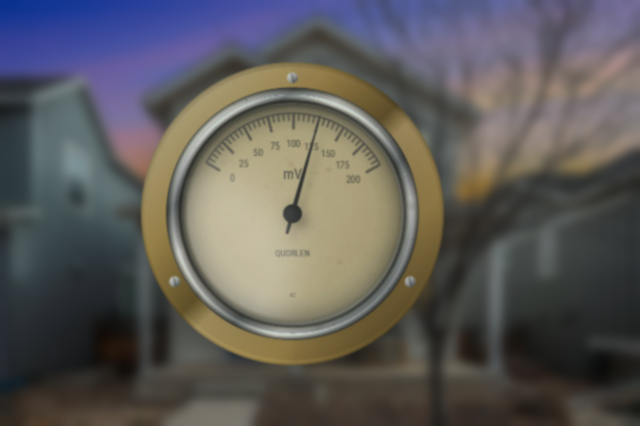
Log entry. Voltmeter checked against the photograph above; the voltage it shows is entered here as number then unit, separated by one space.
125 mV
